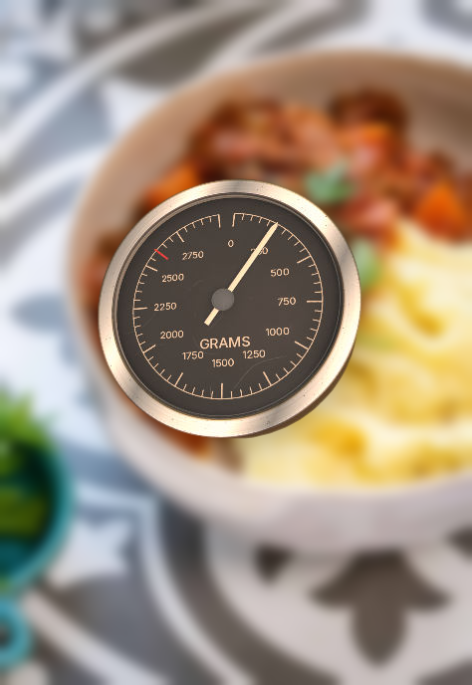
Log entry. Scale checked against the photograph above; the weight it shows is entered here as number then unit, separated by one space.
250 g
